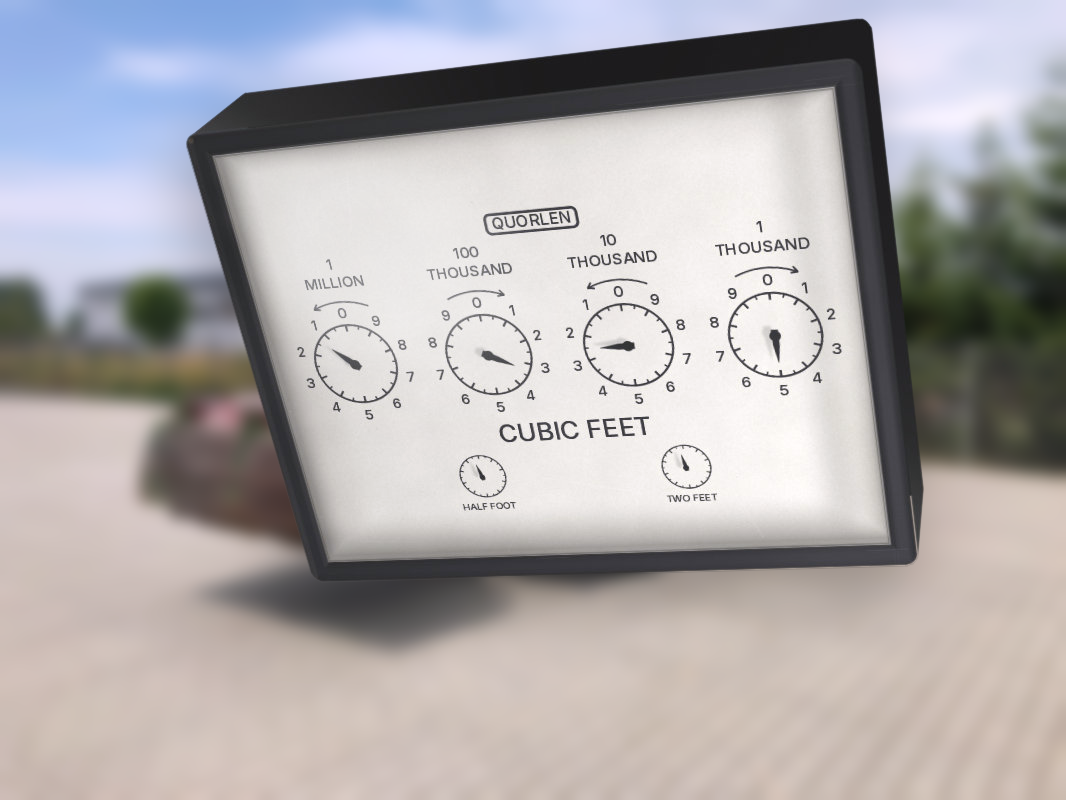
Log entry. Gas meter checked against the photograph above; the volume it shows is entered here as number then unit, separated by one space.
132500 ft³
